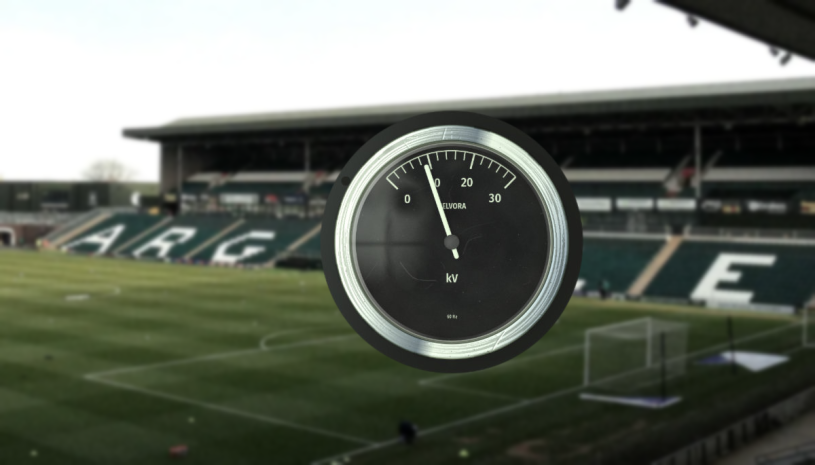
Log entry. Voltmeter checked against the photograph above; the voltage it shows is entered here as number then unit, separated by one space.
9 kV
